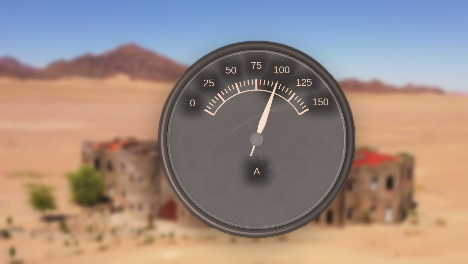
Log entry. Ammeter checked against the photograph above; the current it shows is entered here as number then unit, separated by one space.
100 A
